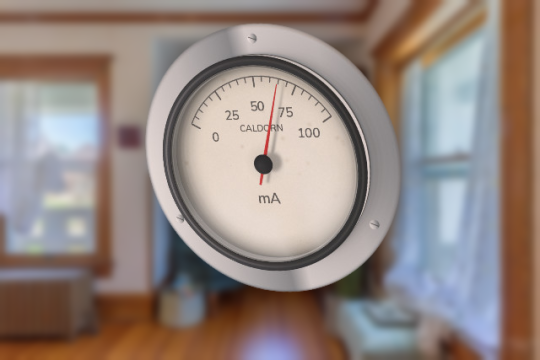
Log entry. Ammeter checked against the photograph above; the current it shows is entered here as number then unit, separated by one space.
65 mA
